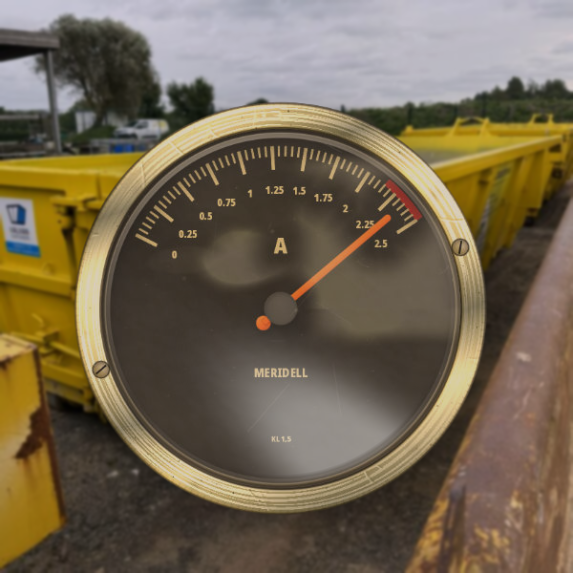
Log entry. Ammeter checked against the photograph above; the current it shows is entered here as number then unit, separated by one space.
2.35 A
